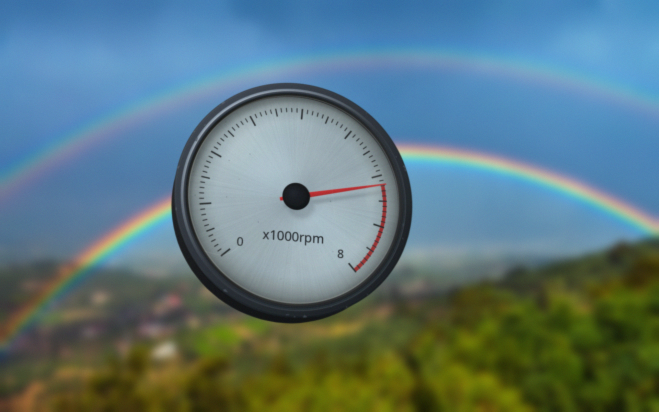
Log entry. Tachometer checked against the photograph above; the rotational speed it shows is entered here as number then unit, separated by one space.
6200 rpm
